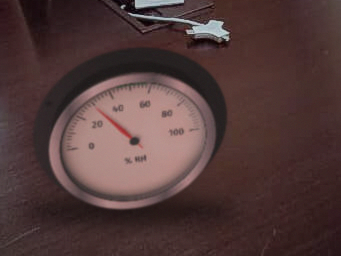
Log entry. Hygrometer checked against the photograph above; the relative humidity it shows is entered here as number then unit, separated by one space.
30 %
